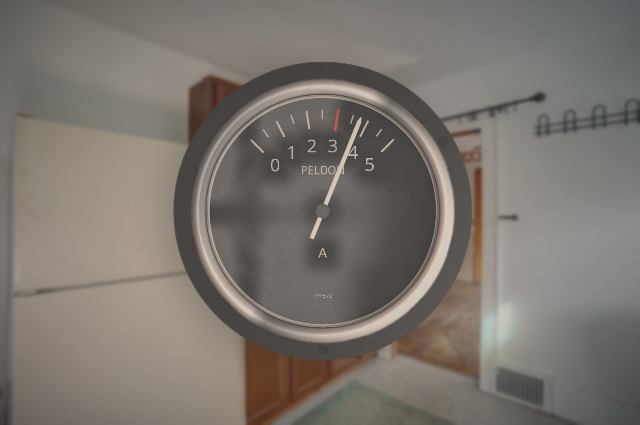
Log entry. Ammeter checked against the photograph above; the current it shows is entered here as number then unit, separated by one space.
3.75 A
